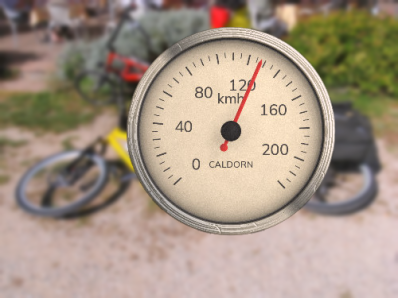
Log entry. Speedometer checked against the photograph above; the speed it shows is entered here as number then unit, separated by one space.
127.5 km/h
